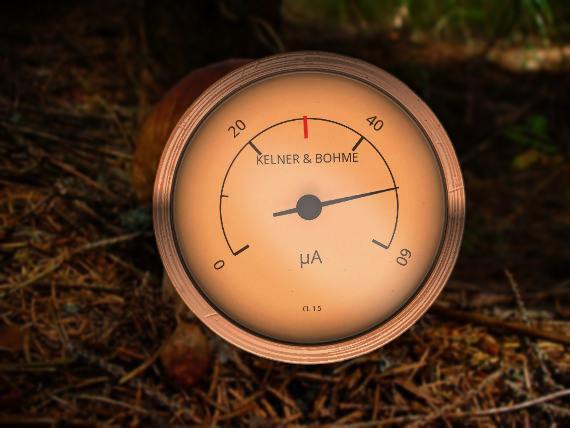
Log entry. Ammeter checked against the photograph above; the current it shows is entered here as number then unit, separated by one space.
50 µA
